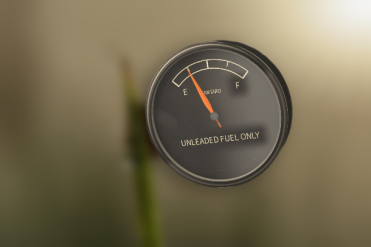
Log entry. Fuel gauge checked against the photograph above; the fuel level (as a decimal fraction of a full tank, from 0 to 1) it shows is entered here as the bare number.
0.25
